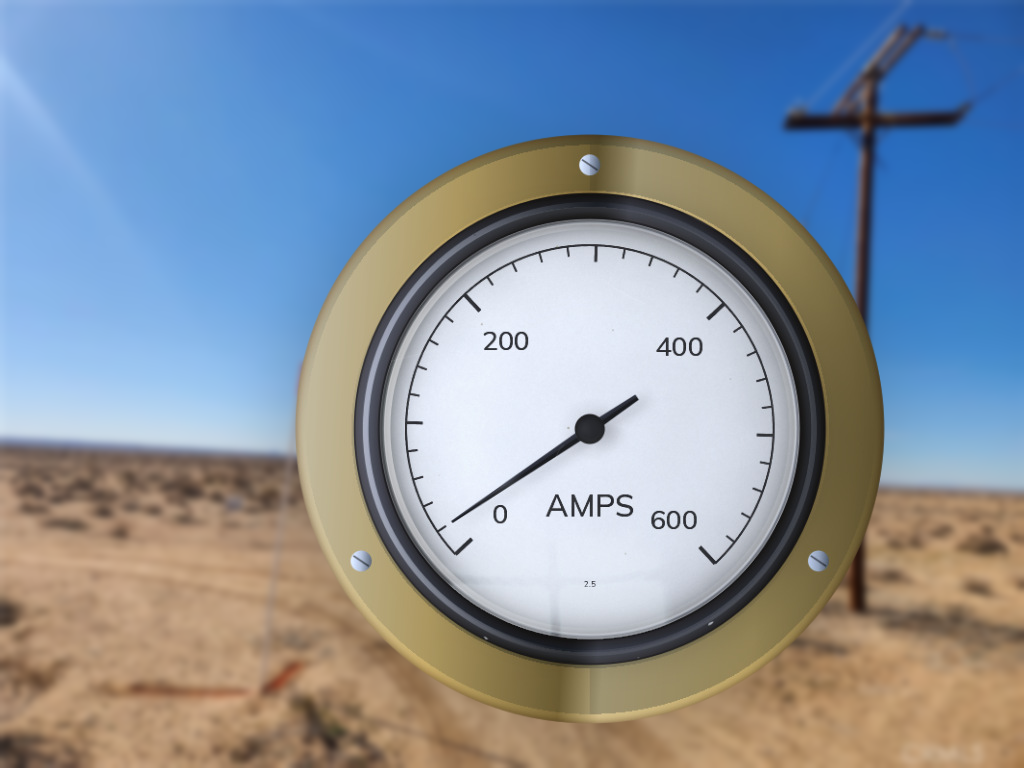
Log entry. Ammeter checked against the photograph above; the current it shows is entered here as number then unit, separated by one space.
20 A
